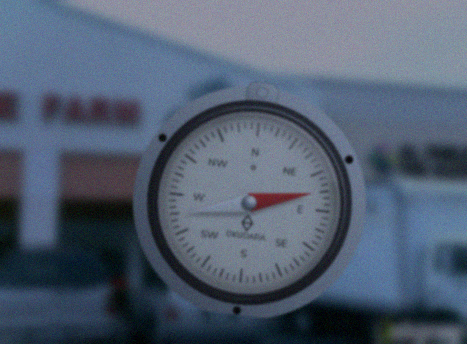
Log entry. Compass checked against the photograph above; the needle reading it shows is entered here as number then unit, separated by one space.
75 °
